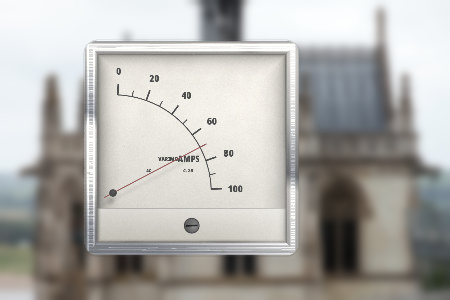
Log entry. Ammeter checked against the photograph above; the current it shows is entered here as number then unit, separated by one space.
70 A
